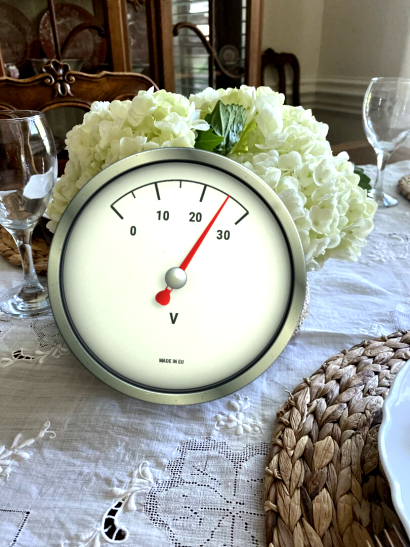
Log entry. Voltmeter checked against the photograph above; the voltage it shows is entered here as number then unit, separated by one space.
25 V
